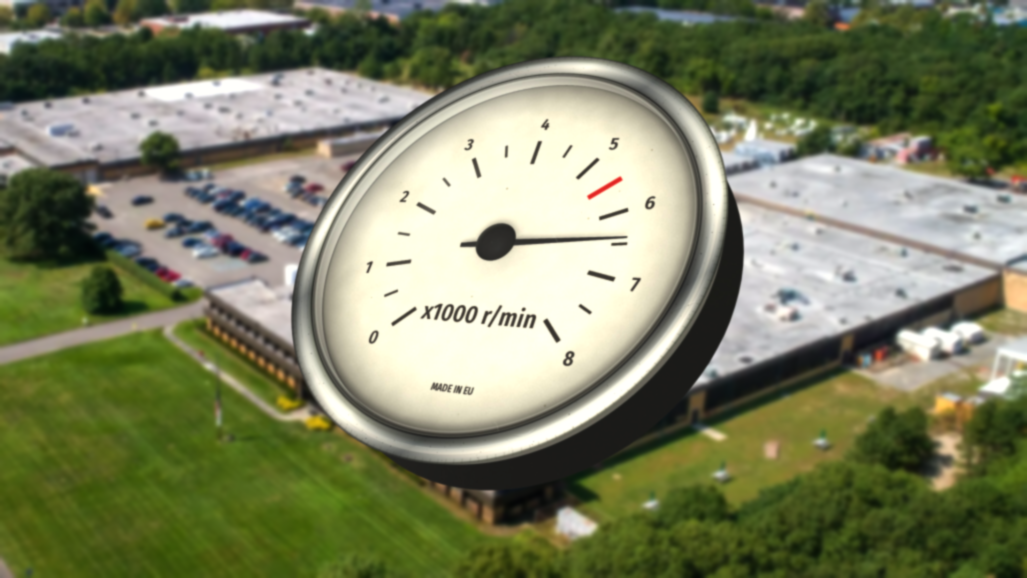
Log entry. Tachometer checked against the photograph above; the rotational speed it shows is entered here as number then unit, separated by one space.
6500 rpm
